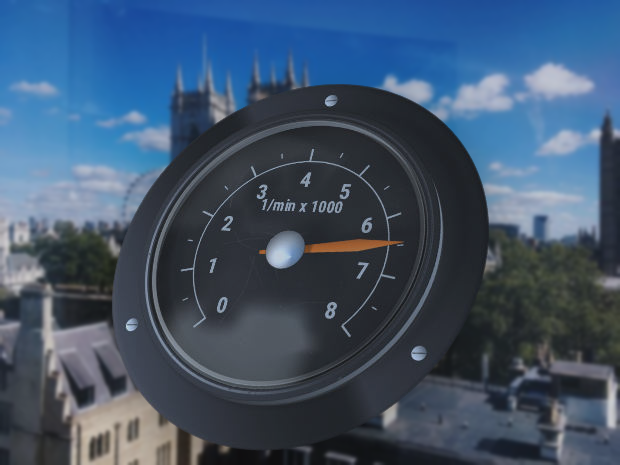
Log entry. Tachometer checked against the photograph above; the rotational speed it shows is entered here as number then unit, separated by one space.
6500 rpm
